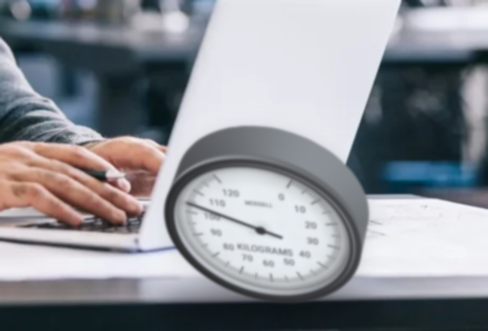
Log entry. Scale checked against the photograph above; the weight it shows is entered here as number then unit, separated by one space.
105 kg
